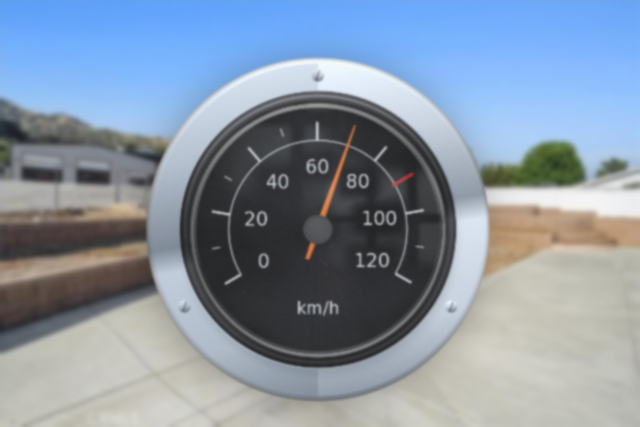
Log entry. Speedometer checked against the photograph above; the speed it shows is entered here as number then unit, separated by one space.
70 km/h
